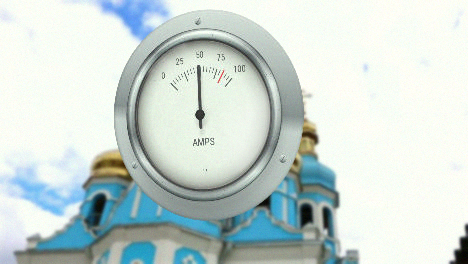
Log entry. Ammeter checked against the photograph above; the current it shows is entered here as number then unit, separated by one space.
50 A
